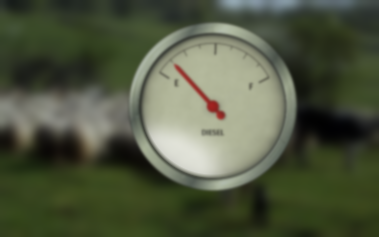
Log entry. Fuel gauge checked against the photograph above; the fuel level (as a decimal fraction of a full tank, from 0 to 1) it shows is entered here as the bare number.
0.125
